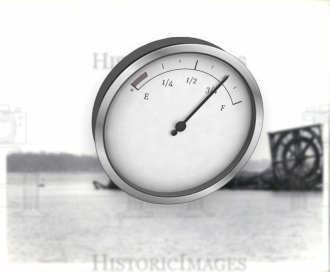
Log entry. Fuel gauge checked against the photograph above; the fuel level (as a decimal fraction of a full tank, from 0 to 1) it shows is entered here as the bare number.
0.75
